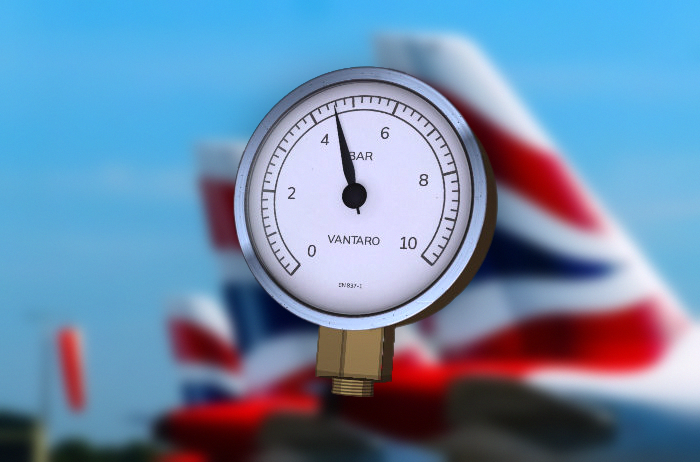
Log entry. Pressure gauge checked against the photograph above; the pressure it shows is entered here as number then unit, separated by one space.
4.6 bar
